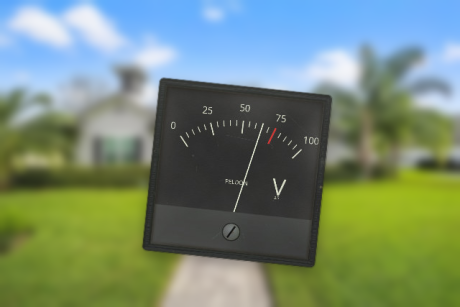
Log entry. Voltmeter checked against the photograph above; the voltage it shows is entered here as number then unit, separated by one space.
65 V
